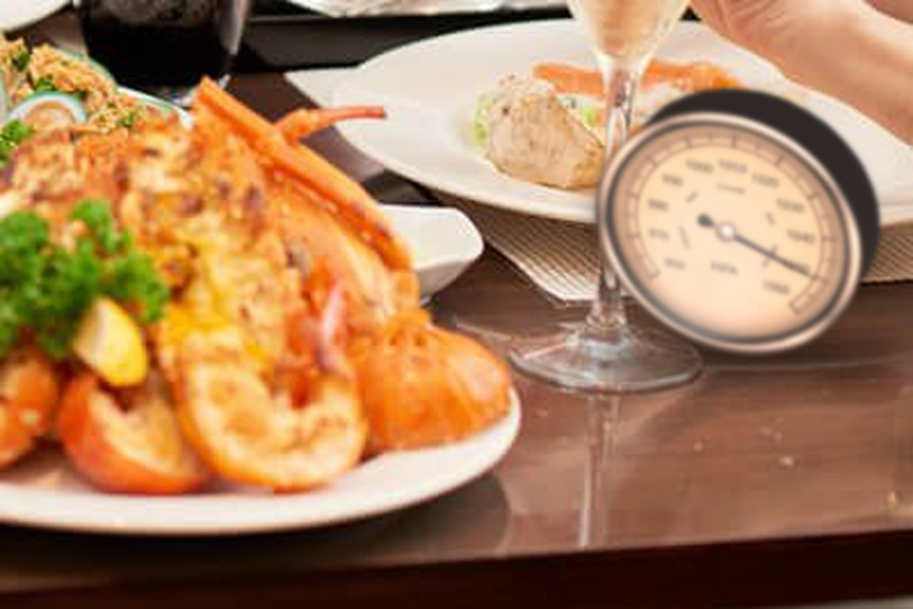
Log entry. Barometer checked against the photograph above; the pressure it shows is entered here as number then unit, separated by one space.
1050 hPa
